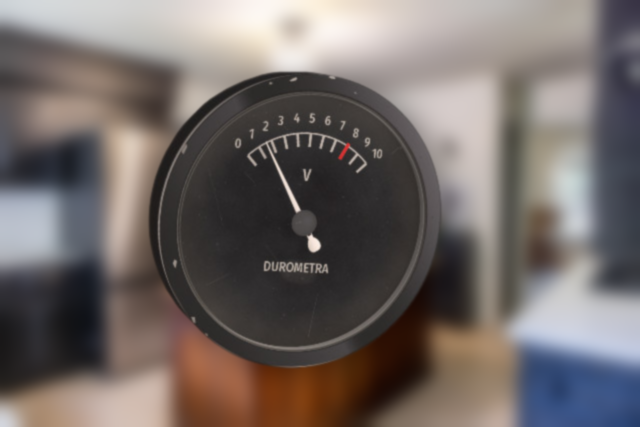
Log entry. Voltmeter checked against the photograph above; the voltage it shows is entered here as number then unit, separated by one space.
1.5 V
